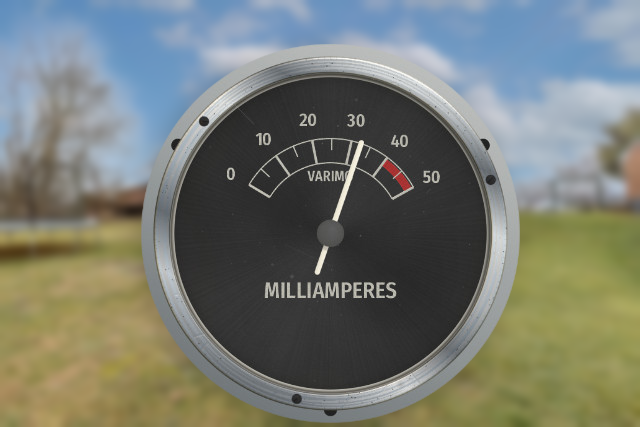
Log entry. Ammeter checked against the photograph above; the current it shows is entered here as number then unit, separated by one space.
32.5 mA
